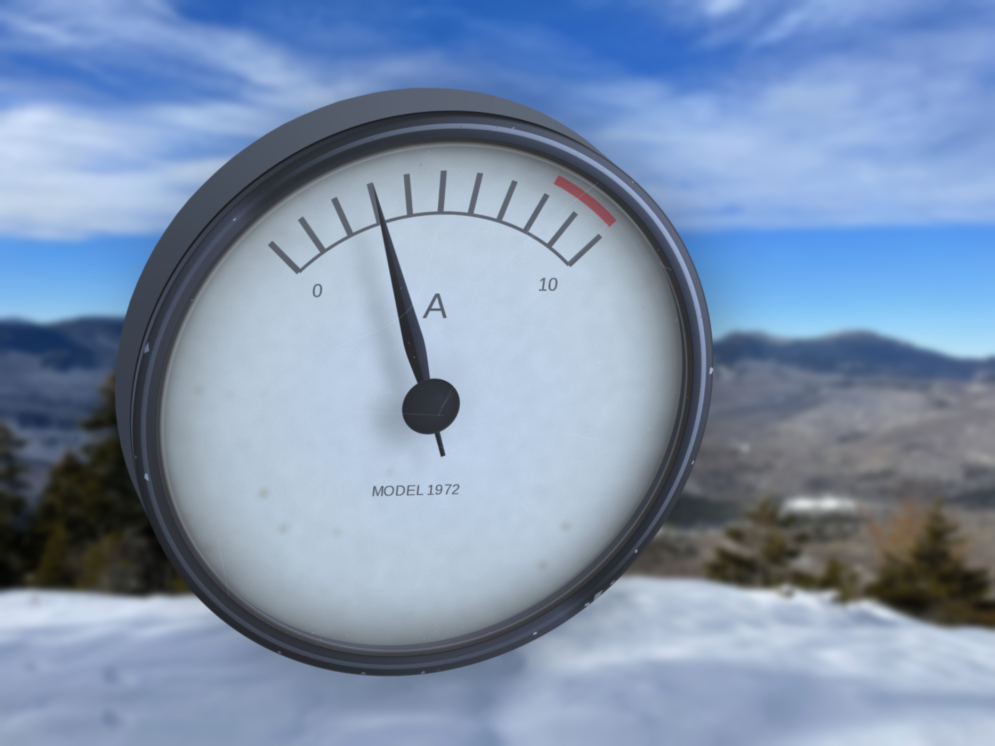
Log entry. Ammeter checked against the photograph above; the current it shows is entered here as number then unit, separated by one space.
3 A
